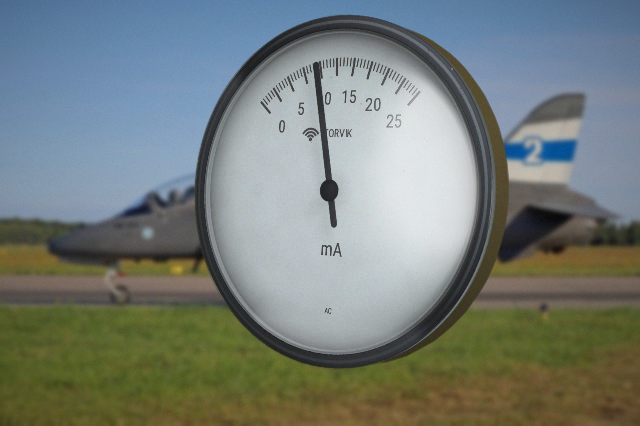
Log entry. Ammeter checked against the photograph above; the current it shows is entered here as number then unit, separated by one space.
10 mA
